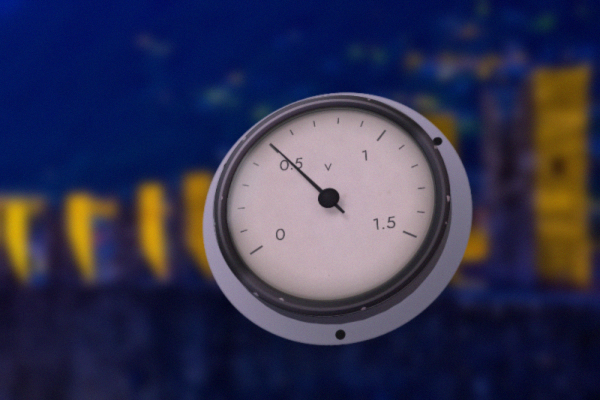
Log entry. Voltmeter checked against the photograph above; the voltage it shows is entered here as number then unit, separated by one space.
0.5 V
